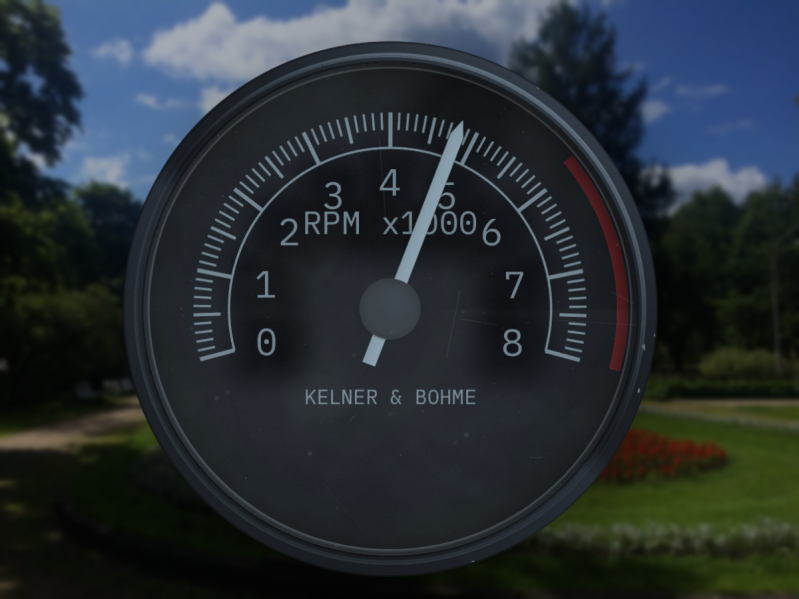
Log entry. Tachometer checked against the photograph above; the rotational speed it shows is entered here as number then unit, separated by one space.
4800 rpm
